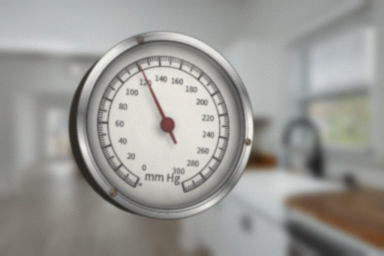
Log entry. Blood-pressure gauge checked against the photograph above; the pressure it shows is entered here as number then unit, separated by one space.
120 mmHg
